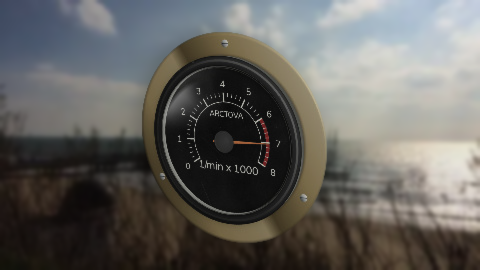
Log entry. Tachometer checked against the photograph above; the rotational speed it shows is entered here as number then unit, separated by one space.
7000 rpm
